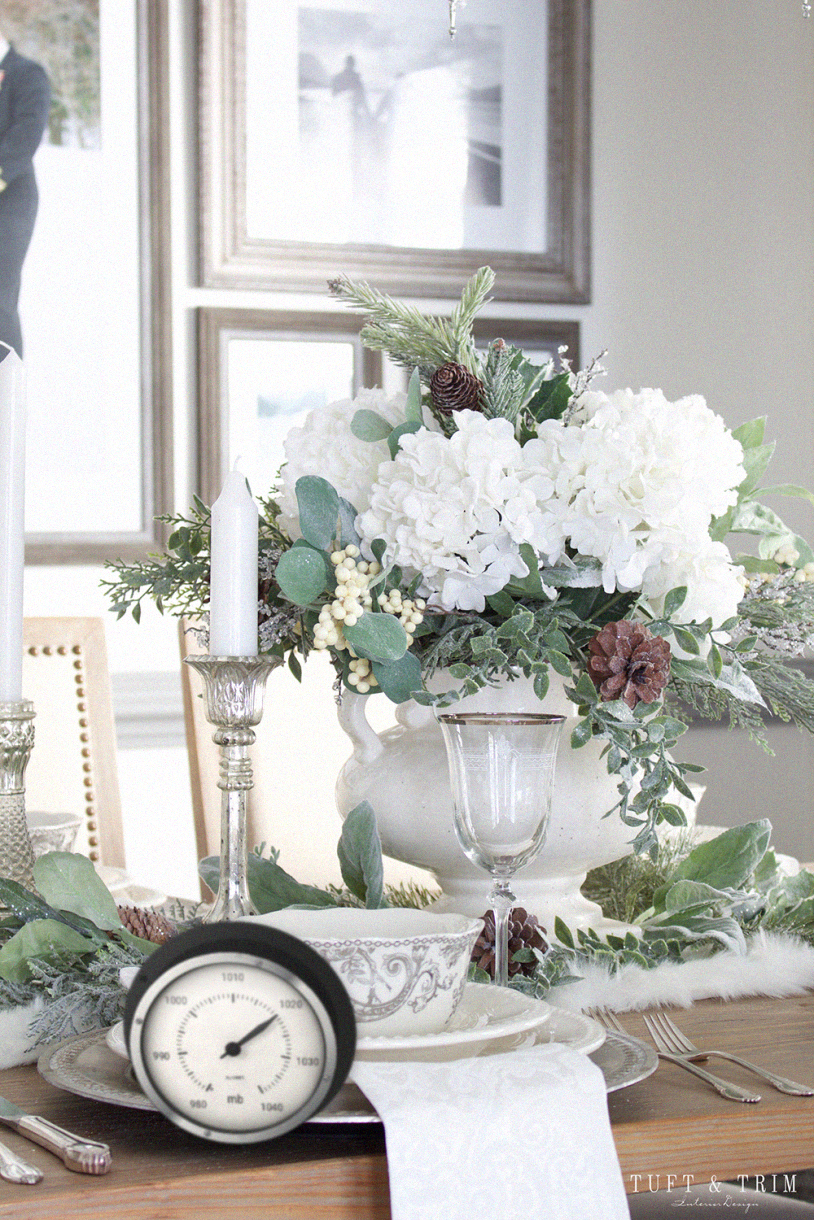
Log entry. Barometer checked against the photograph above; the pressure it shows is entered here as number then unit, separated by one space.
1020 mbar
